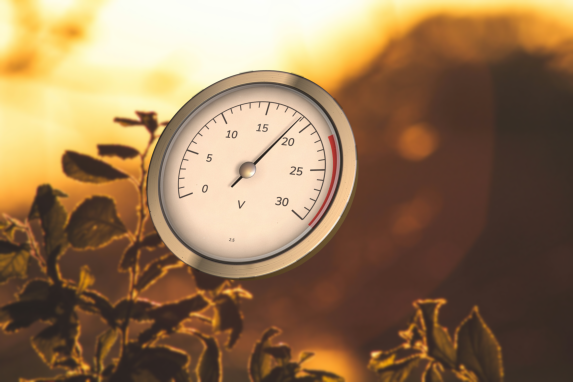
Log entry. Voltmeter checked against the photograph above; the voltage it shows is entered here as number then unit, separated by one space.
19 V
